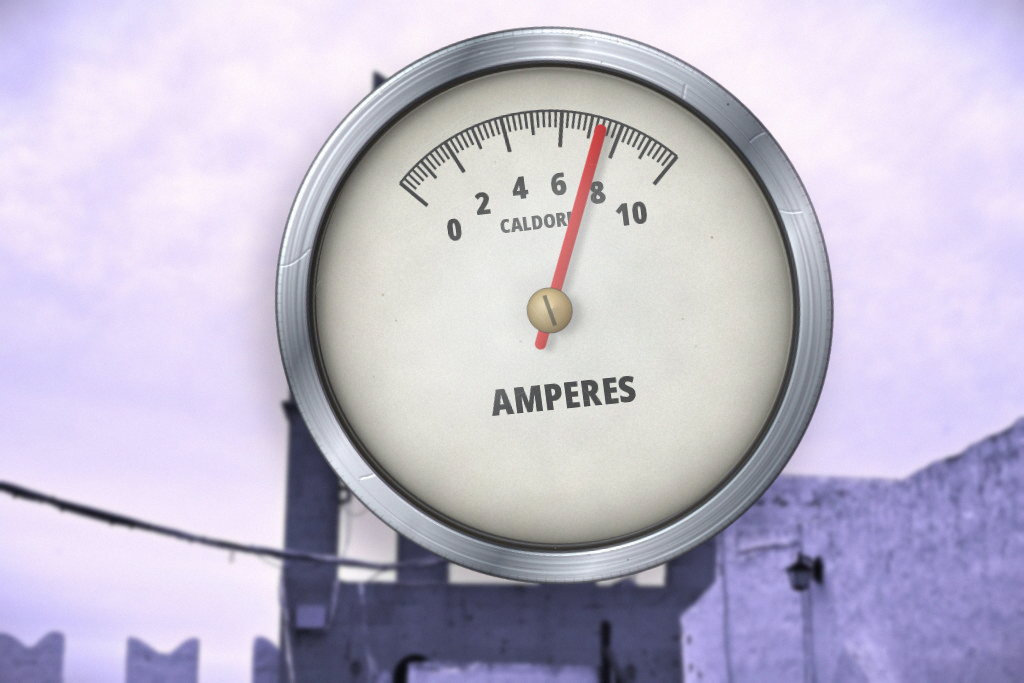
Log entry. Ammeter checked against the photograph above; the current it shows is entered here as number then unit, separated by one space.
7.4 A
